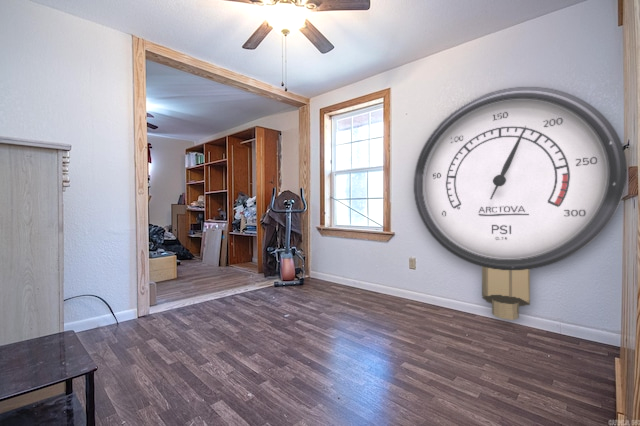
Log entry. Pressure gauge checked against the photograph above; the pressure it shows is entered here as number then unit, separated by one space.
180 psi
